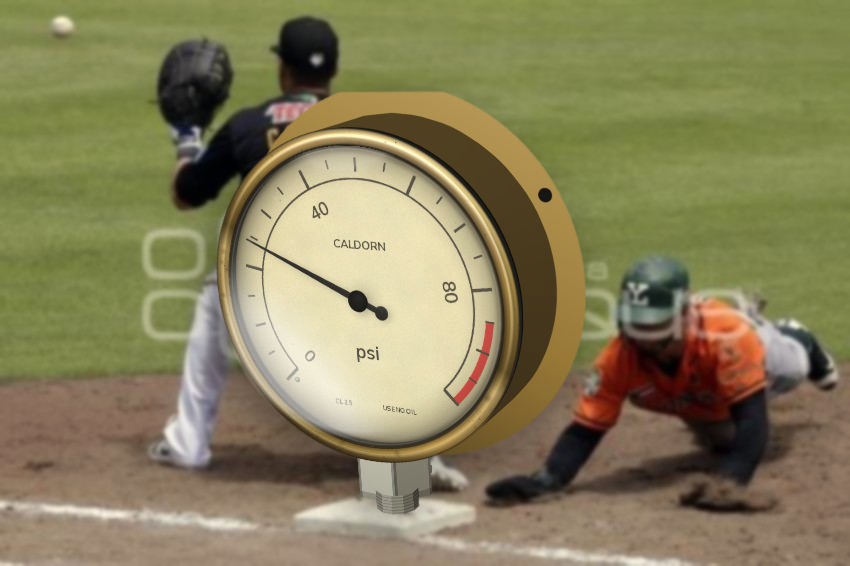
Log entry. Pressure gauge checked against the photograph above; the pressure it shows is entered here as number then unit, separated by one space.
25 psi
